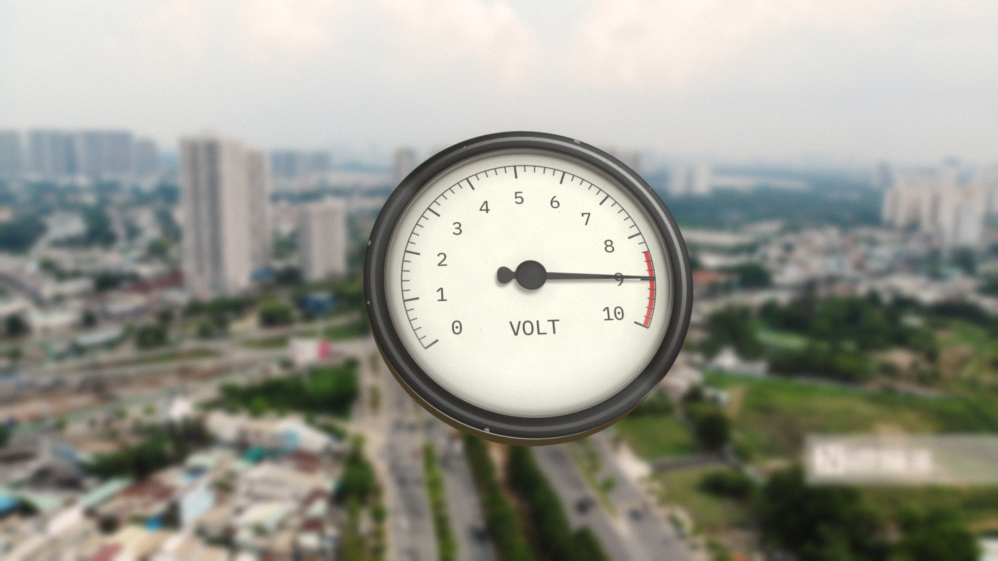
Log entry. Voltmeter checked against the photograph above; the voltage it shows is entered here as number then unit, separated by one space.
9 V
